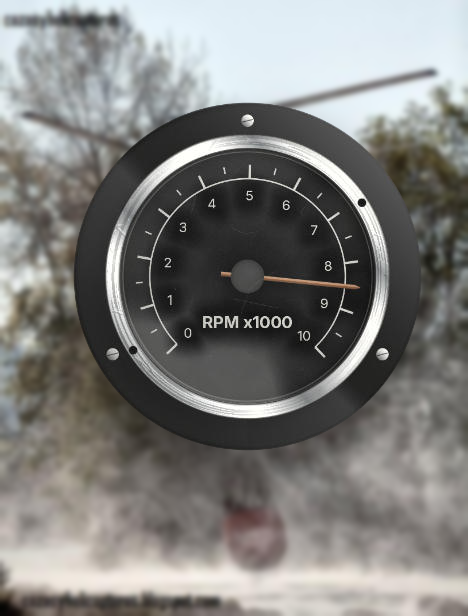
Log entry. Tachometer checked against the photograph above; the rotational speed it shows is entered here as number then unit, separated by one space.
8500 rpm
